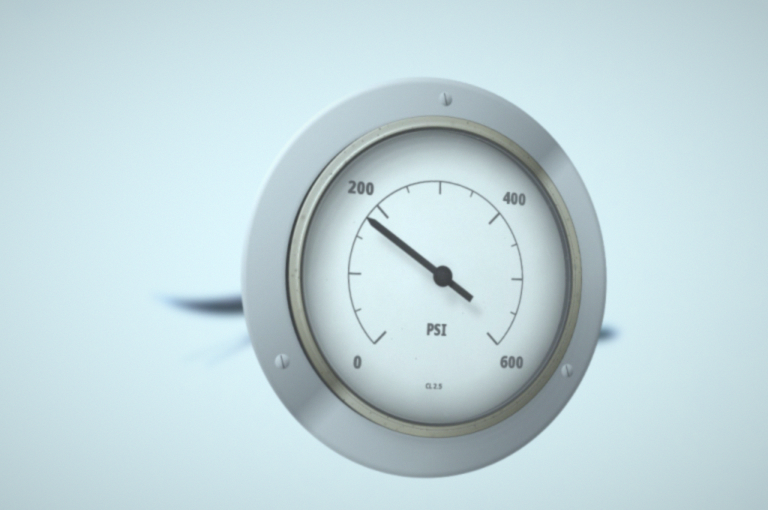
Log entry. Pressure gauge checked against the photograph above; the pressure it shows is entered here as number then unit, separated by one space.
175 psi
